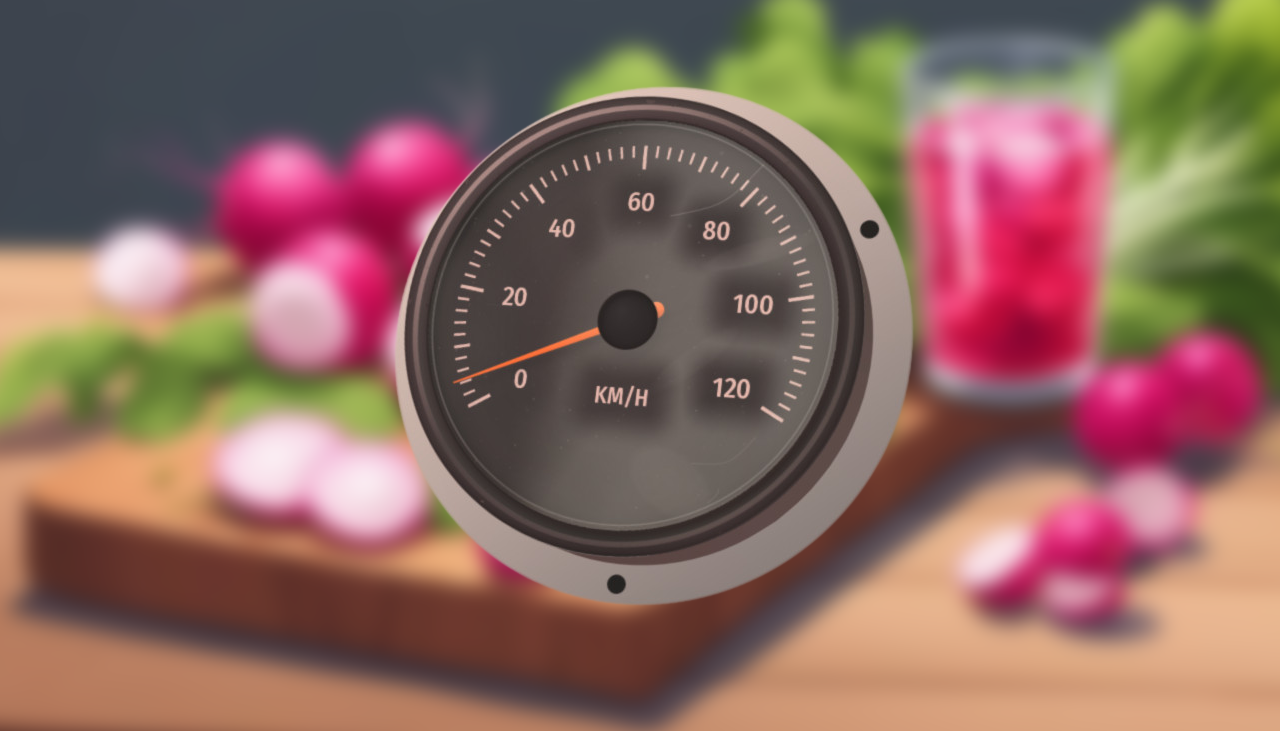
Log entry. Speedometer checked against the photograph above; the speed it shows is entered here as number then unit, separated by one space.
4 km/h
